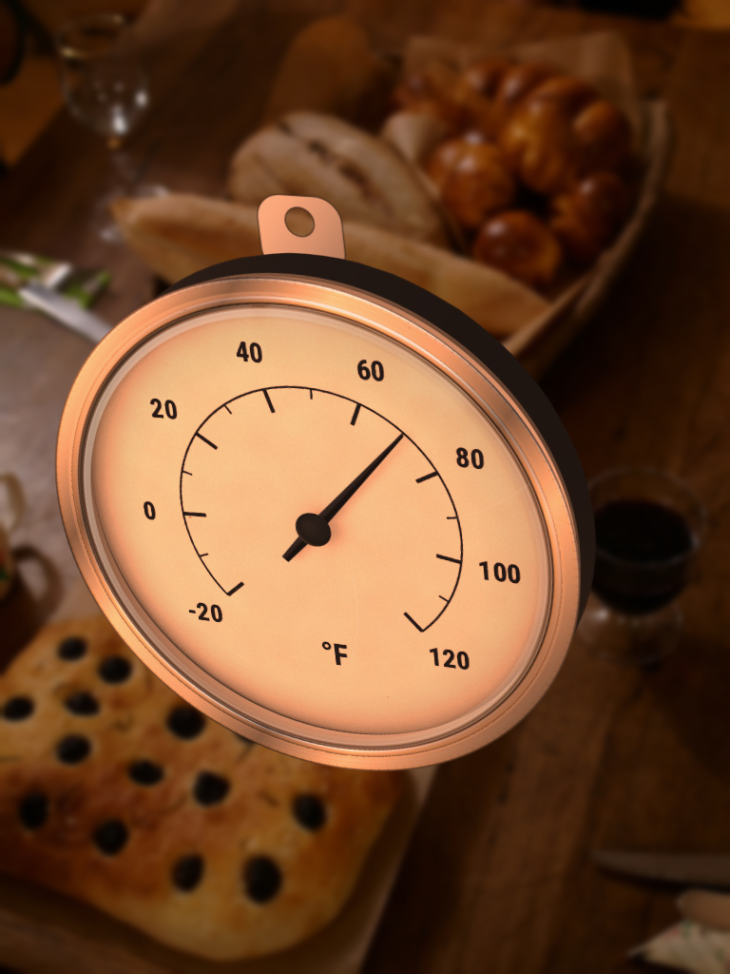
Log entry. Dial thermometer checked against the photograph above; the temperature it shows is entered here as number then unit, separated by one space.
70 °F
